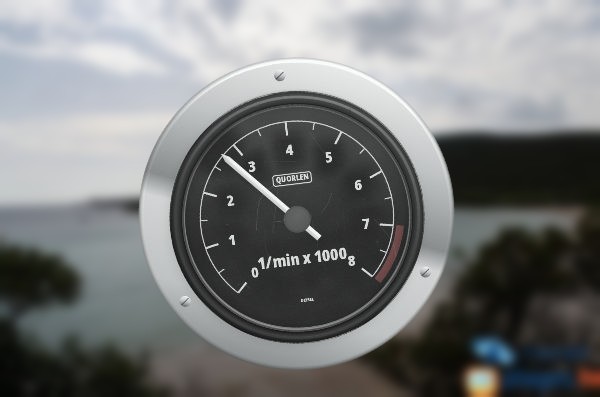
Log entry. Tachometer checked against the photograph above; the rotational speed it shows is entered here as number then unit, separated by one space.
2750 rpm
